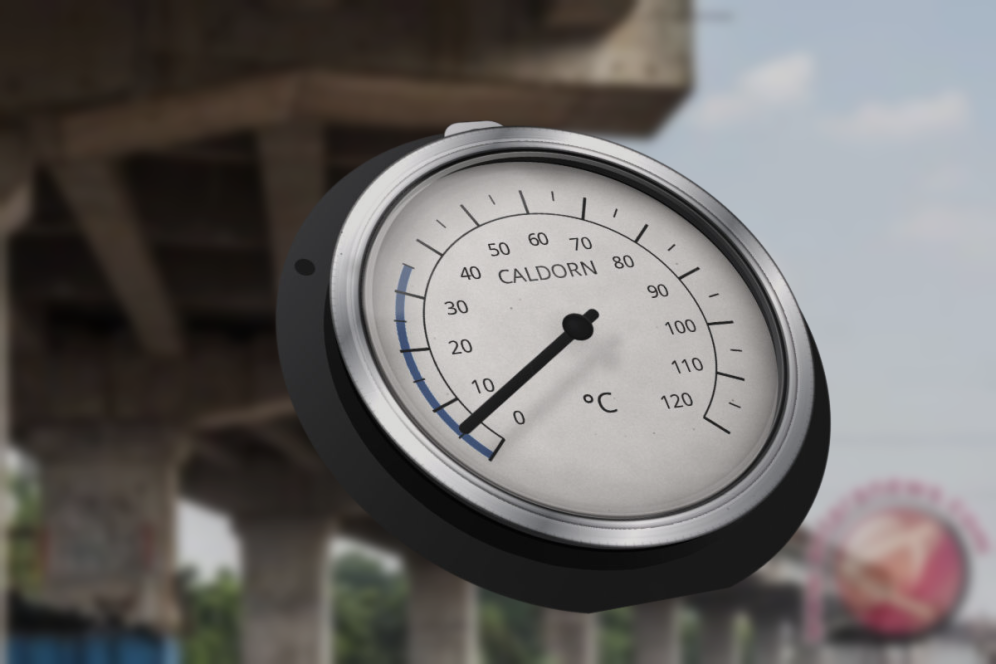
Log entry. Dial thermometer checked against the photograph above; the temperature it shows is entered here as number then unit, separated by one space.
5 °C
